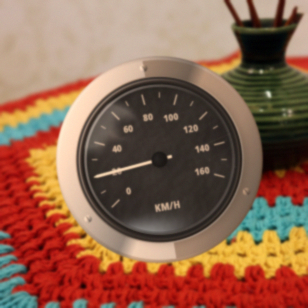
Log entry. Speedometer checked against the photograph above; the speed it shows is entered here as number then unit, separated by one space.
20 km/h
